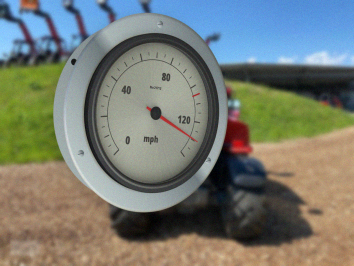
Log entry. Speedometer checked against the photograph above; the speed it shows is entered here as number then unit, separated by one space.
130 mph
